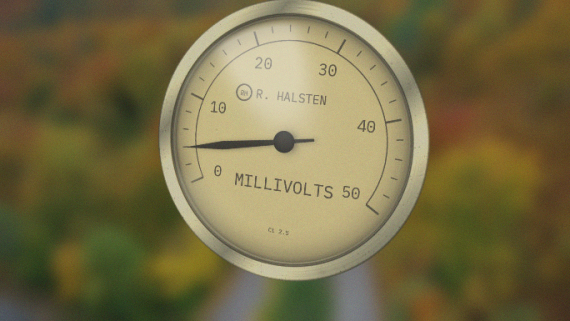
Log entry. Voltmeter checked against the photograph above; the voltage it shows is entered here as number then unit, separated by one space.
4 mV
